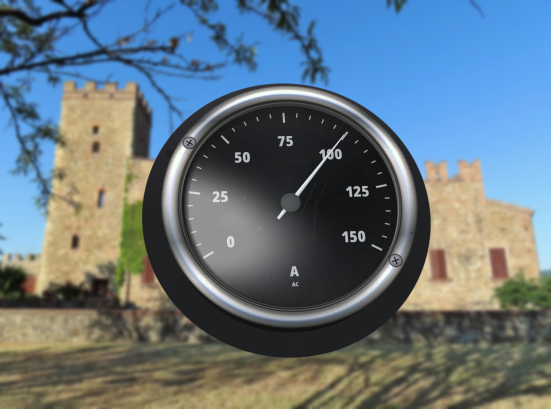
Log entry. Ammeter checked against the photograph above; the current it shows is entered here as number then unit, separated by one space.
100 A
